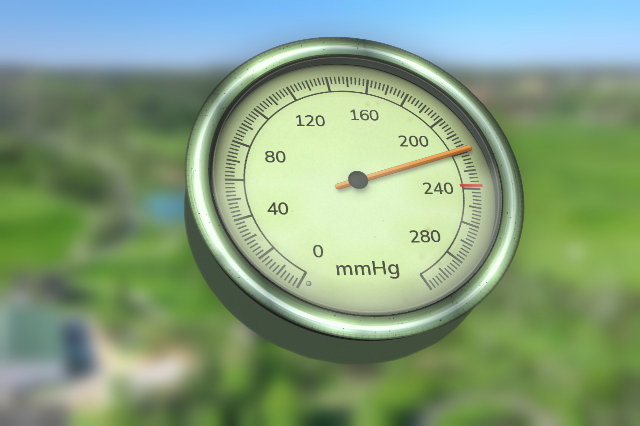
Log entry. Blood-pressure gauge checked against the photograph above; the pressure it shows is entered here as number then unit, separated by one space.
220 mmHg
